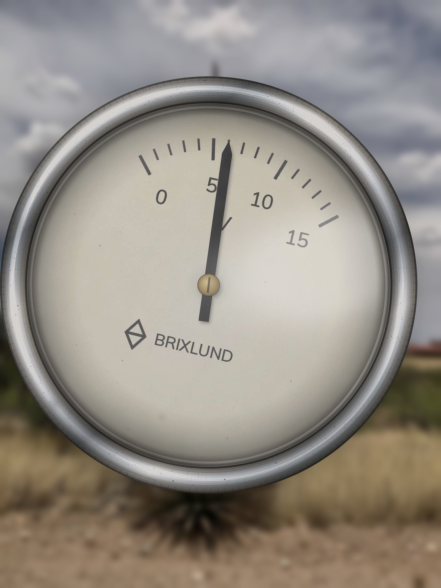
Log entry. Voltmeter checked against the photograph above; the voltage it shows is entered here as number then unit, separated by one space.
6 V
